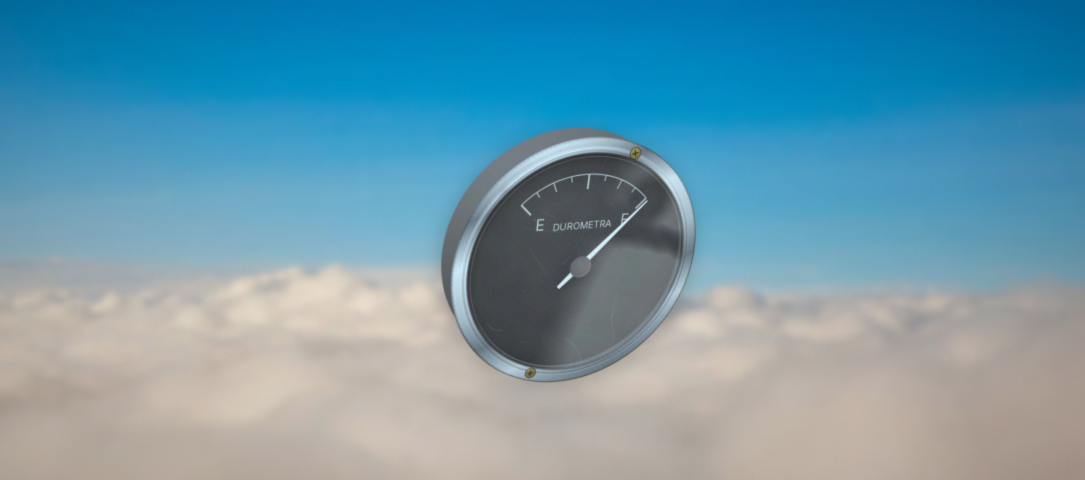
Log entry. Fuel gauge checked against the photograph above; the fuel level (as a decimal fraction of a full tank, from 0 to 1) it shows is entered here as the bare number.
1
